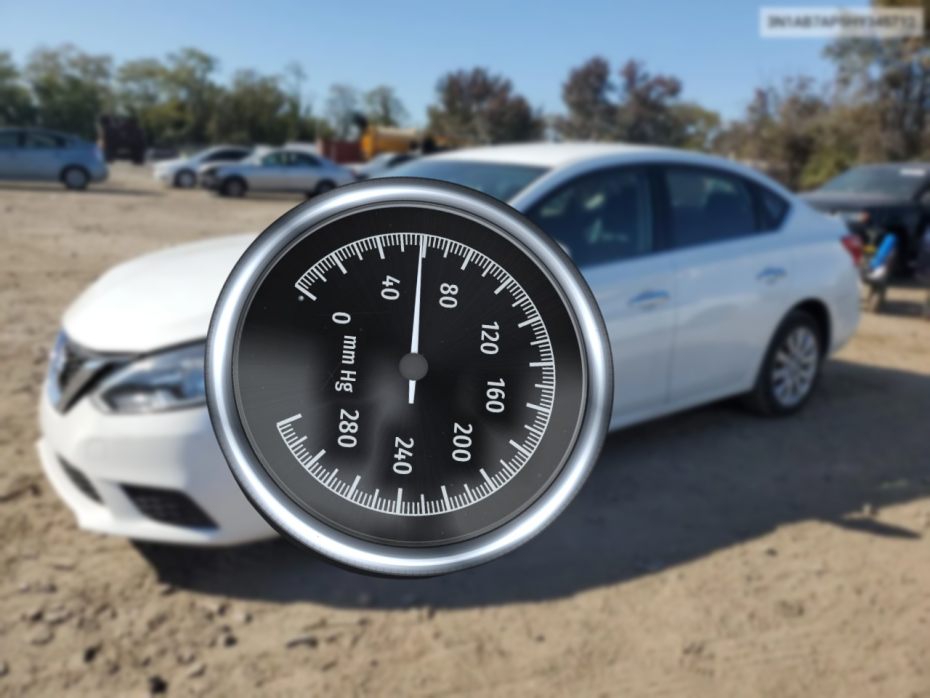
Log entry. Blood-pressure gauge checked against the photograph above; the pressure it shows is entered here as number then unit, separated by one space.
58 mmHg
